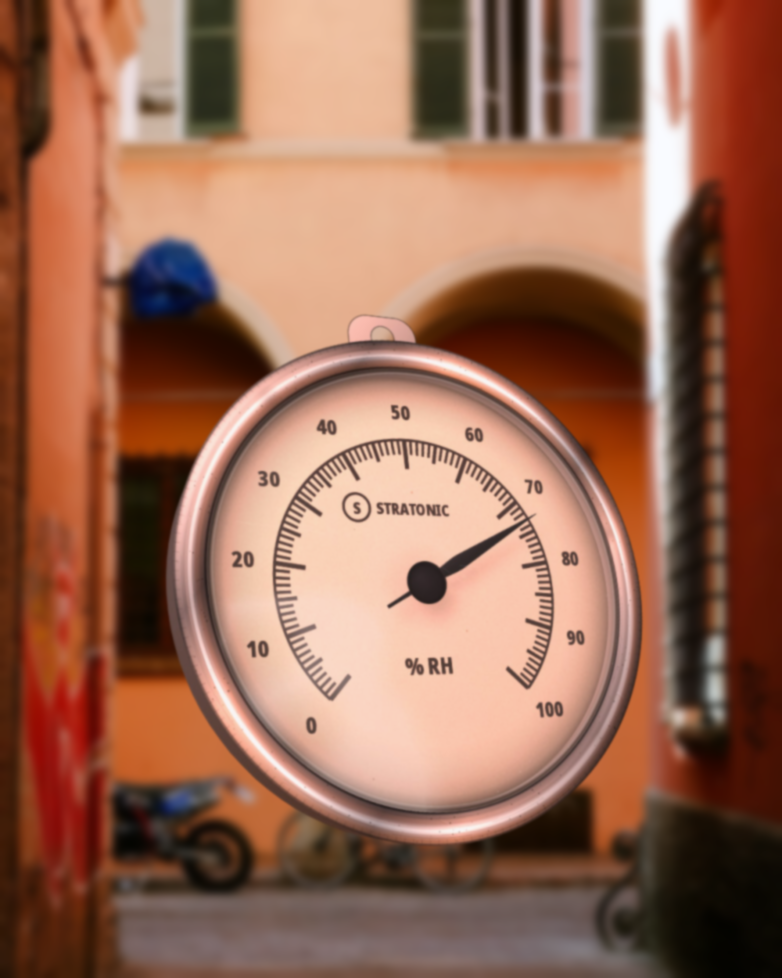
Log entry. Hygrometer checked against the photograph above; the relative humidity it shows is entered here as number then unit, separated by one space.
73 %
